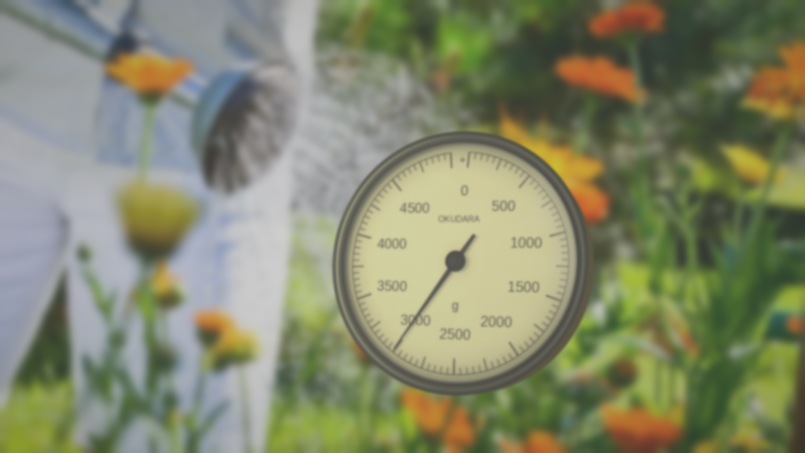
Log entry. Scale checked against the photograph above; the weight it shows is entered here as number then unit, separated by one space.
3000 g
